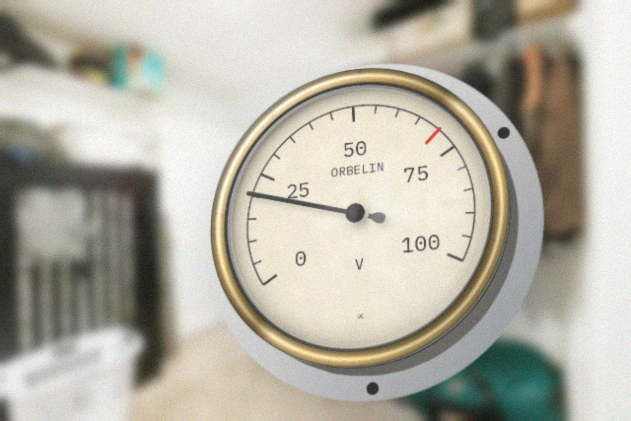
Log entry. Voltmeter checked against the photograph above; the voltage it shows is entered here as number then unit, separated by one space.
20 V
